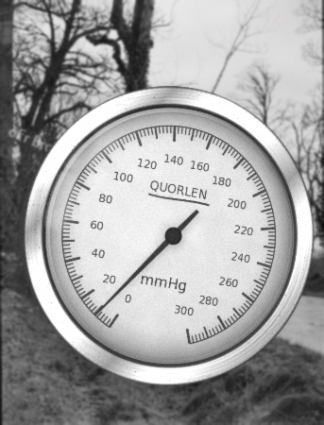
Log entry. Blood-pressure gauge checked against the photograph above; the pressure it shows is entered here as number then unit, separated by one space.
10 mmHg
